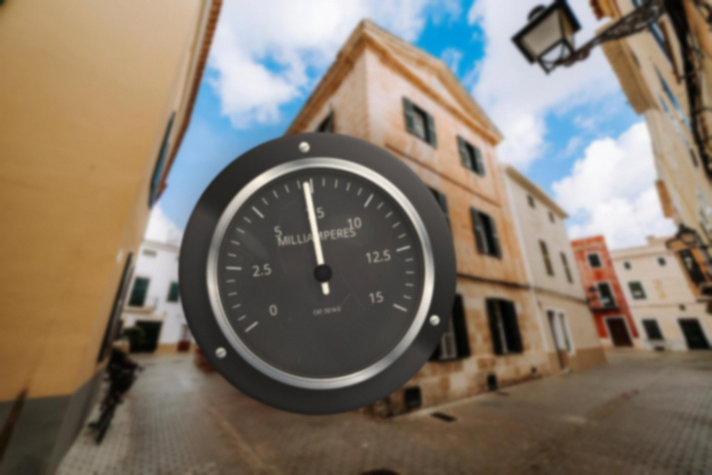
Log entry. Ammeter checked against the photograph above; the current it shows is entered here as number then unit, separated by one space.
7.25 mA
